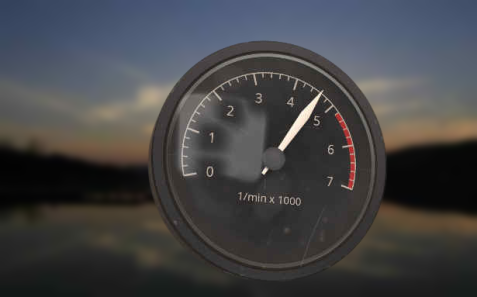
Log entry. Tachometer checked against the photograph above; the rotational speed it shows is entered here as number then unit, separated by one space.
4600 rpm
